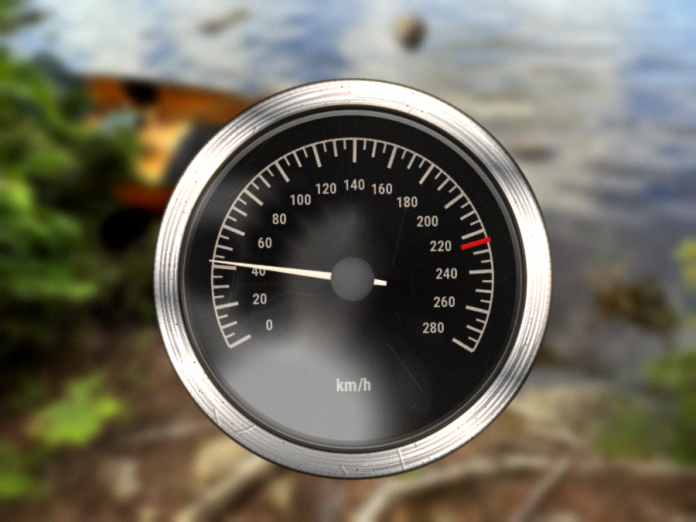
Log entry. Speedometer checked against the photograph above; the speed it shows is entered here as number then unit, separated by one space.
42.5 km/h
